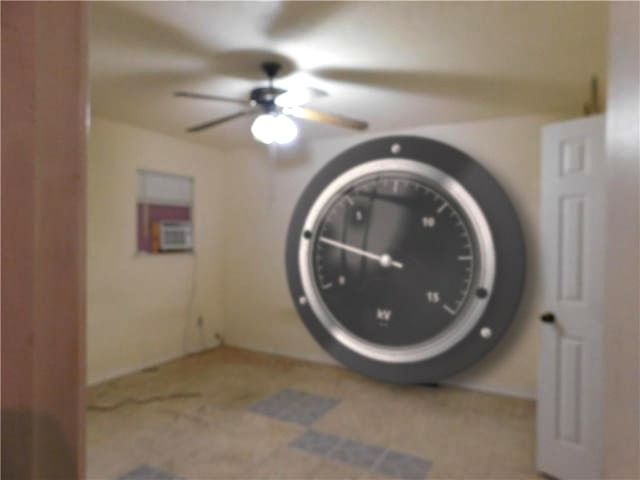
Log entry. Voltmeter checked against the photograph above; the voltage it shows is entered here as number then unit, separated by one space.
2.5 kV
